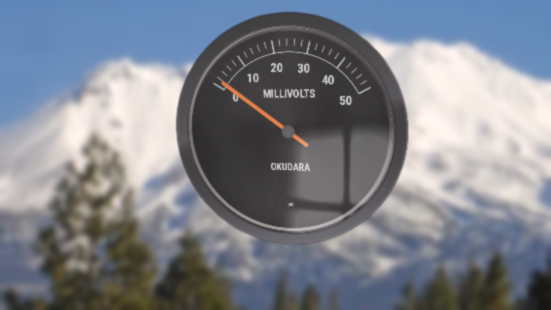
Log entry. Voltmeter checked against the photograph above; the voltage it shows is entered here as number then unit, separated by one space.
2 mV
